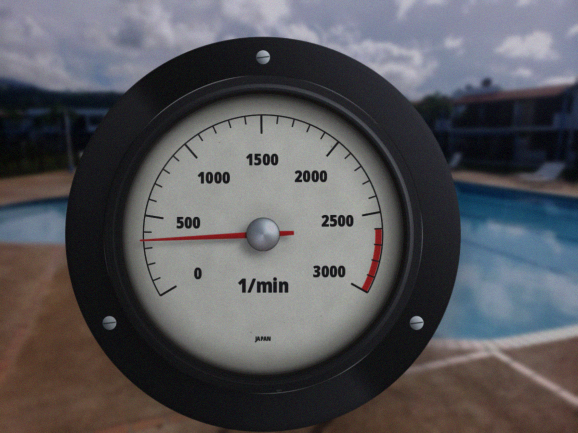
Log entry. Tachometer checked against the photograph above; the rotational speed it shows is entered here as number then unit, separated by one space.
350 rpm
